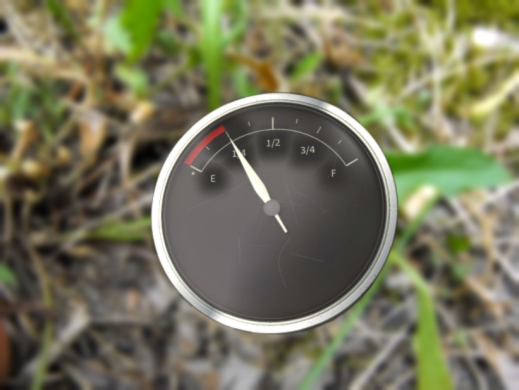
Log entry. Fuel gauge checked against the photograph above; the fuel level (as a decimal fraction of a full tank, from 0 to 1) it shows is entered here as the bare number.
0.25
